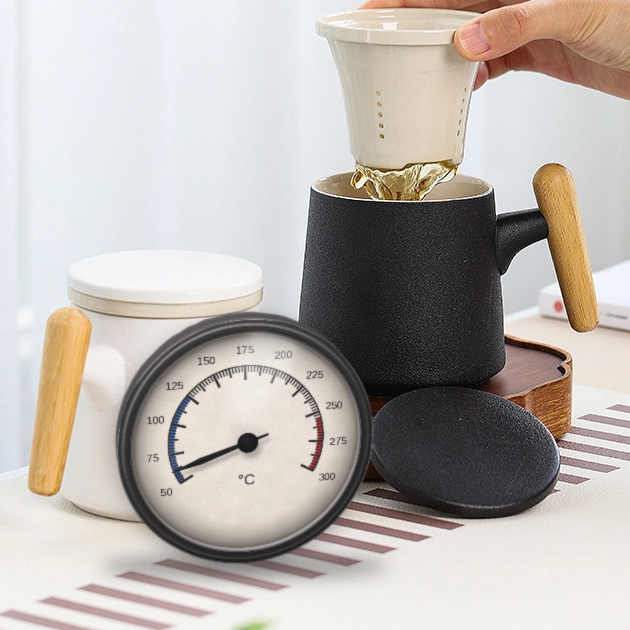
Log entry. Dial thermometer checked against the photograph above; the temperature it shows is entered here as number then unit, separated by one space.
62.5 °C
